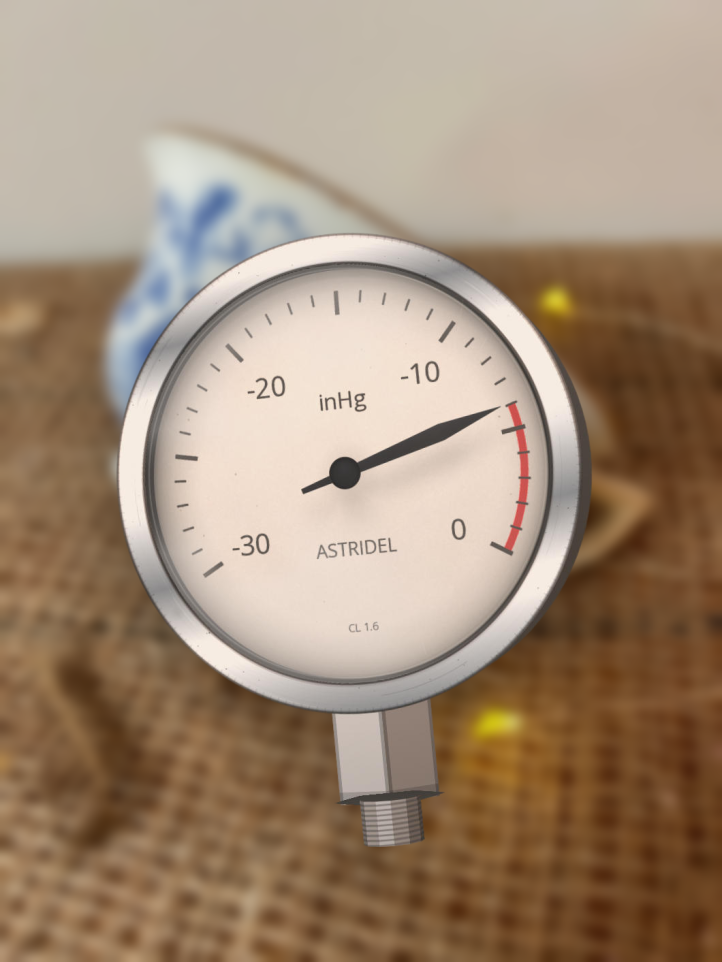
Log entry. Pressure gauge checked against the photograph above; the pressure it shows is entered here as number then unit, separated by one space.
-6 inHg
